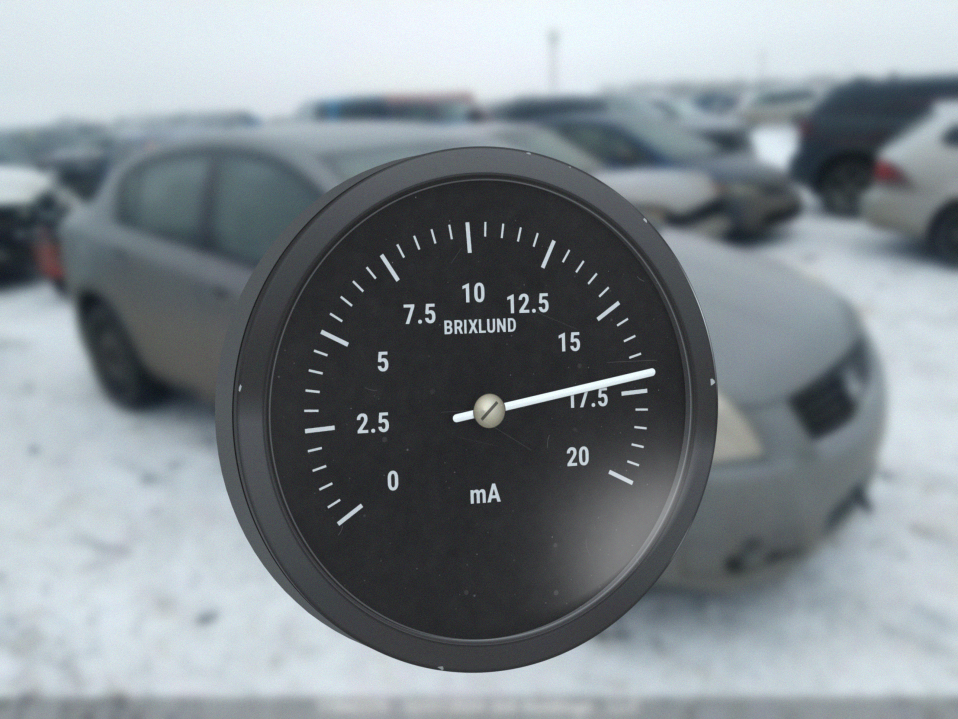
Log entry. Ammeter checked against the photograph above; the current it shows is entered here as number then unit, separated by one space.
17 mA
